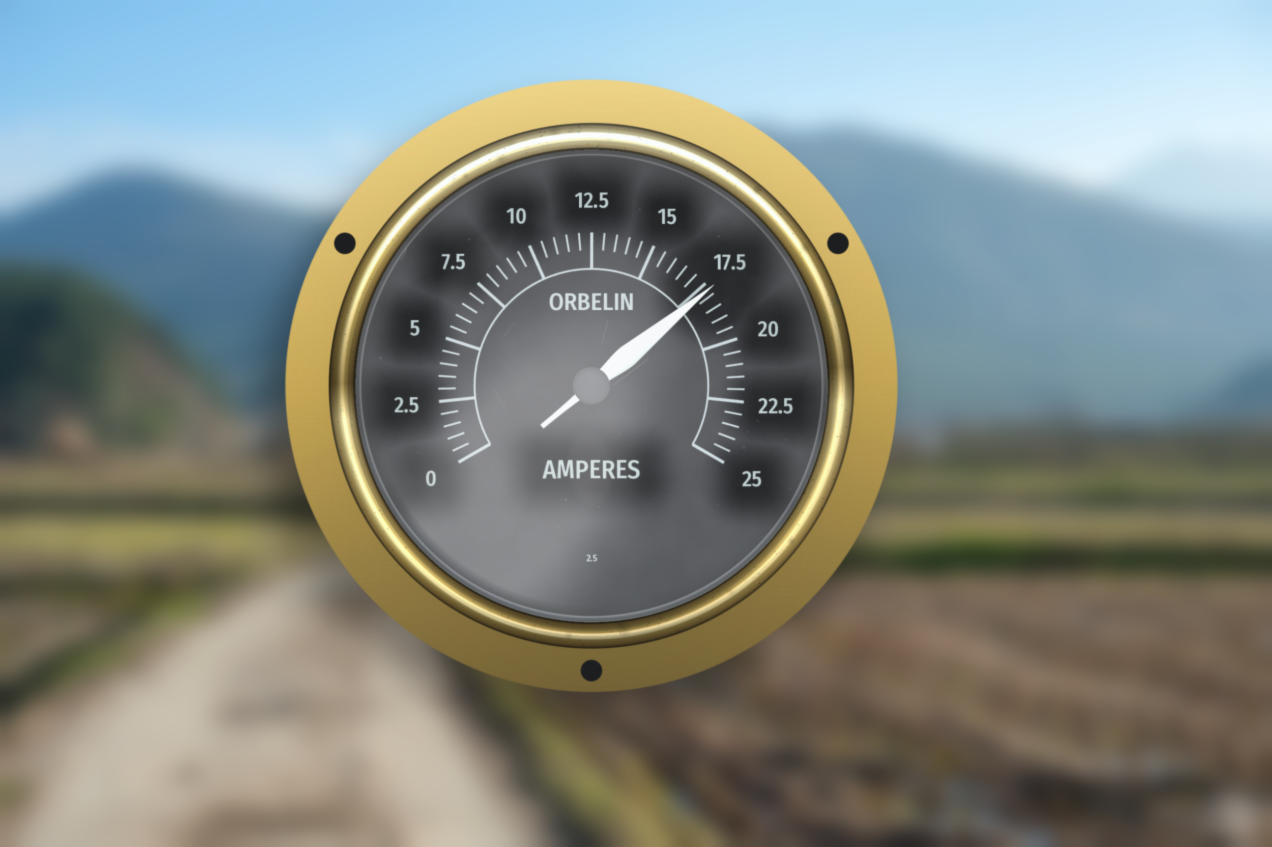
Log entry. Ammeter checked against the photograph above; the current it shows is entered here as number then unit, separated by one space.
17.75 A
